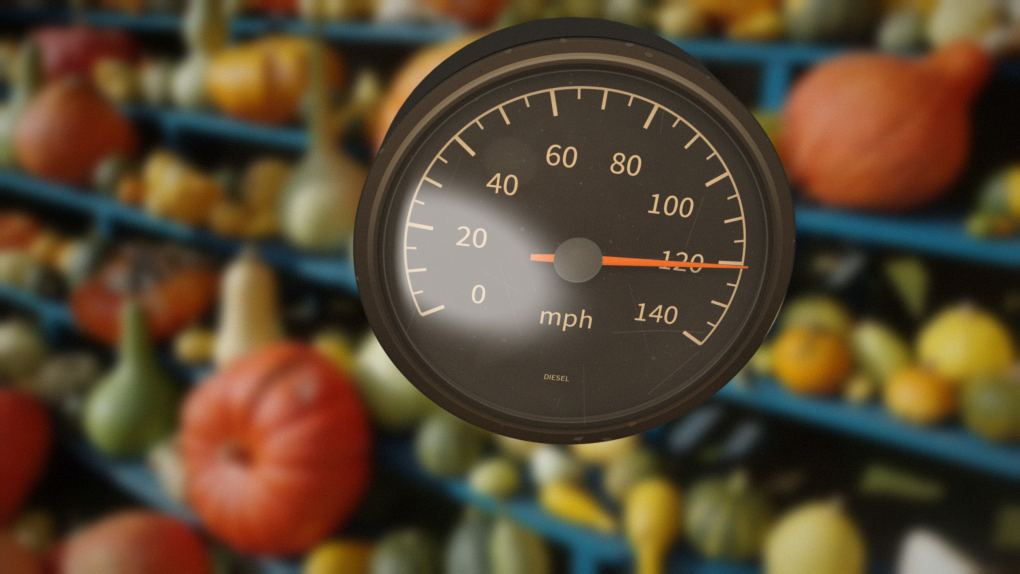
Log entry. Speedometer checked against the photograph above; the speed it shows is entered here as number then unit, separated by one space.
120 mph
